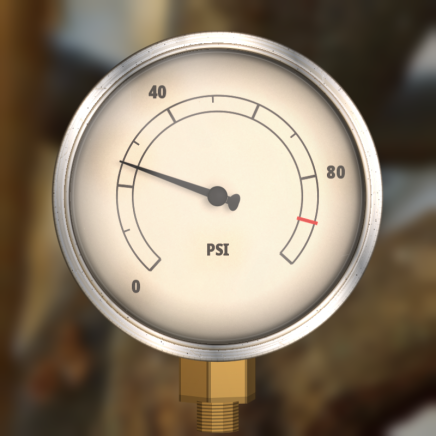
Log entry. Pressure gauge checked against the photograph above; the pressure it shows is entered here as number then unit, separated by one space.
25 psi
